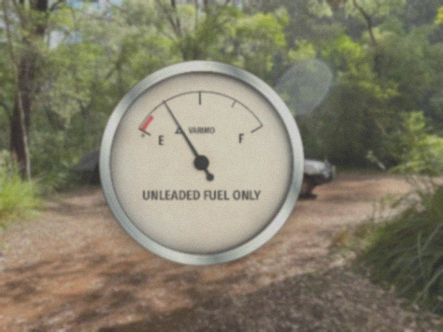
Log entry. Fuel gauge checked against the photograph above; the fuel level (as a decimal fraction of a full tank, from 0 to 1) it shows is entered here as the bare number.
0.25
